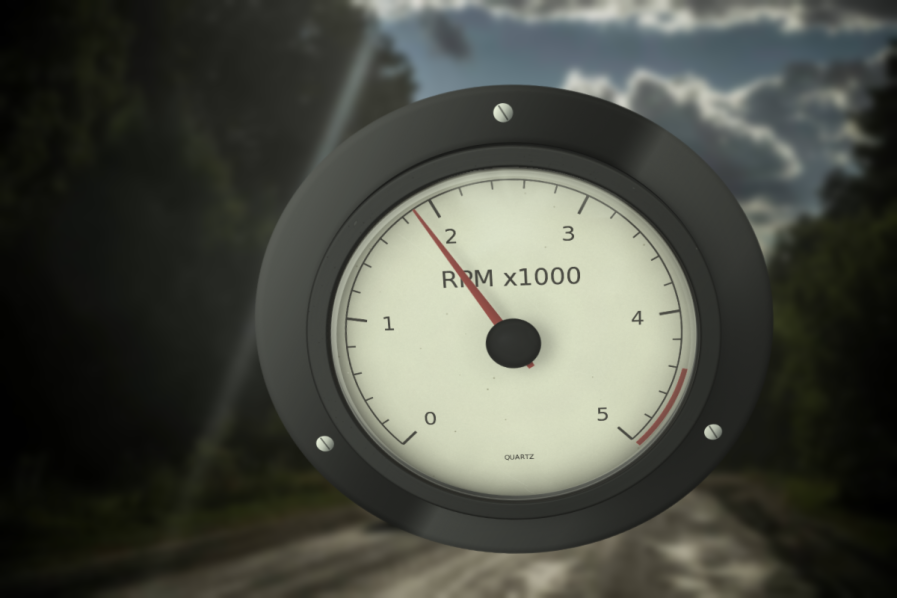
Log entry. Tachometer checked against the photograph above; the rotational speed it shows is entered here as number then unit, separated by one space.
1900 rpm
